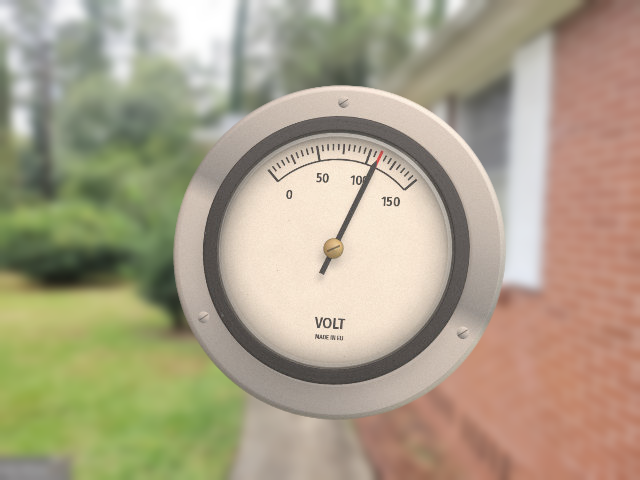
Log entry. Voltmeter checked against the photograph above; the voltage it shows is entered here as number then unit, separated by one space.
110 V
